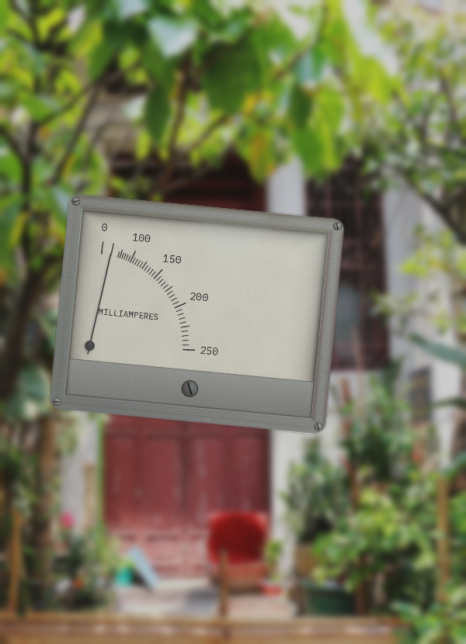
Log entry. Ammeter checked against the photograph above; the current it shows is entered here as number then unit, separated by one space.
50 mA
